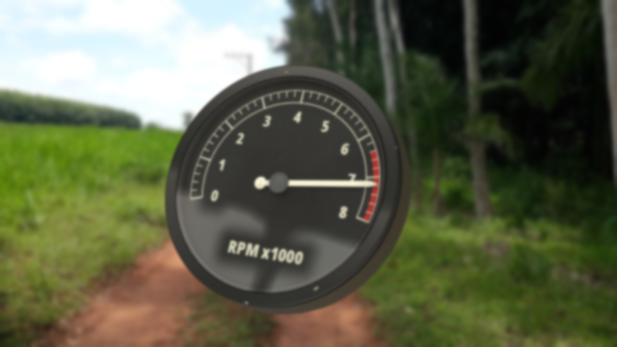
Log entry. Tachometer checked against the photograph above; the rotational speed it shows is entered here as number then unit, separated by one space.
7200 rpm
